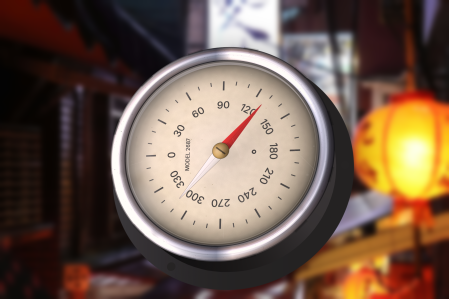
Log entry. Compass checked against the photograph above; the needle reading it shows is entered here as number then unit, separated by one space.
130 °
